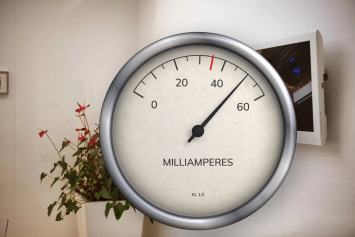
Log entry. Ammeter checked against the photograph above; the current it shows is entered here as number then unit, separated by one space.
50 mA
